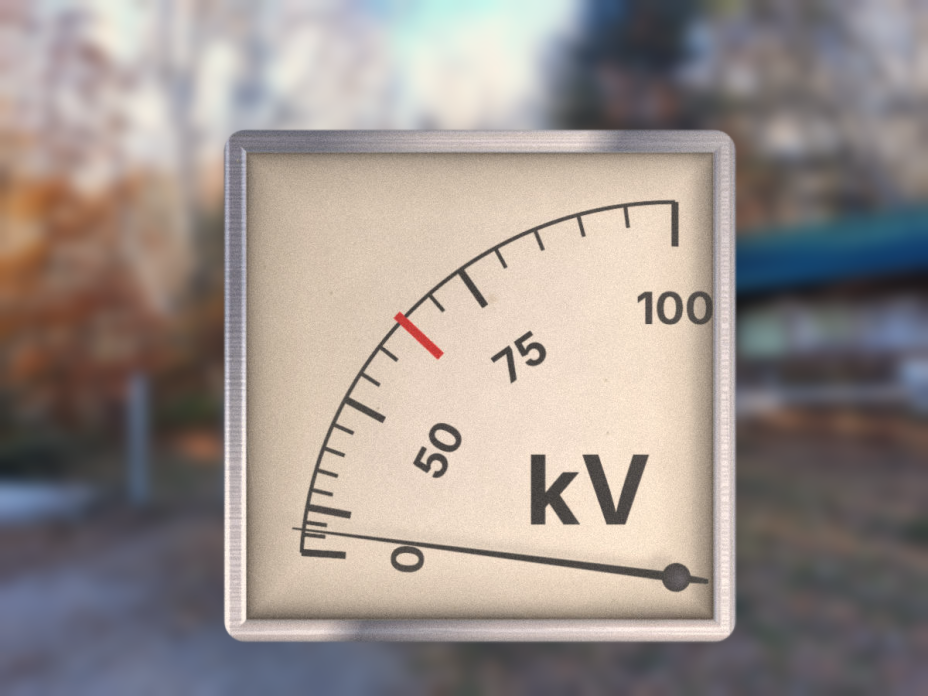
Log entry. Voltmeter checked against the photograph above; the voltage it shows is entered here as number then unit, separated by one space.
17.5 kV
